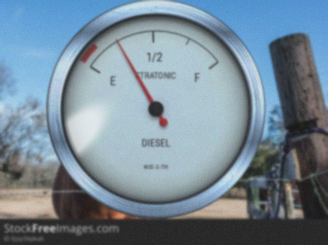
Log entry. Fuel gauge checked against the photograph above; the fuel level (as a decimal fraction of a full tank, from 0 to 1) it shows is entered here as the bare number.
0.25
